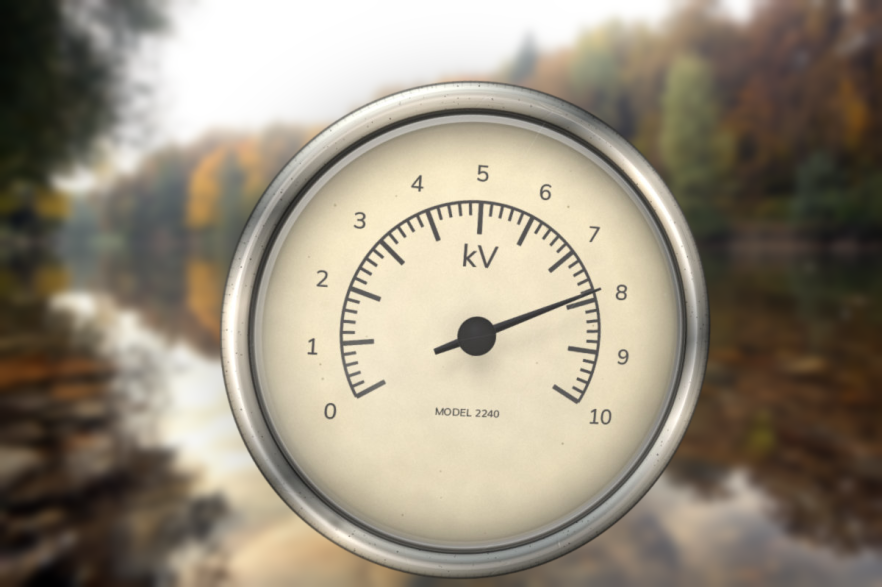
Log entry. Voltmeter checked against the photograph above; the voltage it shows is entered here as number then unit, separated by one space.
7.8 kV
